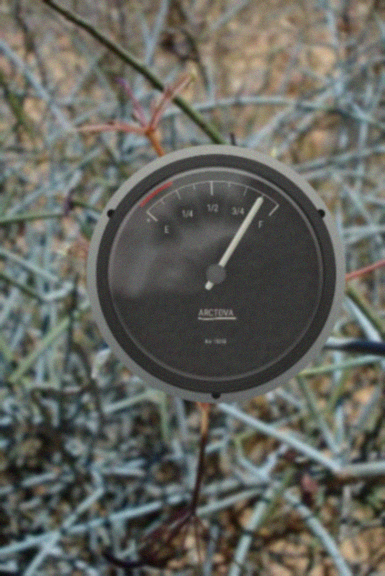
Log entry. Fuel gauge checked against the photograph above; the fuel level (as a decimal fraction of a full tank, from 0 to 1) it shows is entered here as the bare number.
0.875
